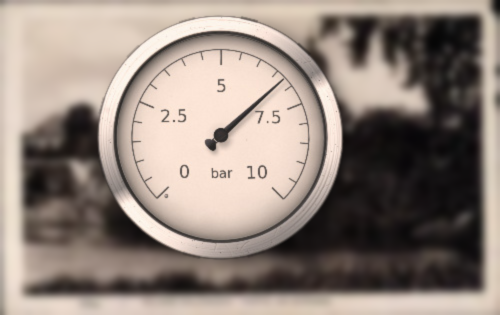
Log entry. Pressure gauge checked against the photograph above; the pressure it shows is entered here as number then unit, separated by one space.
6.75 bar
